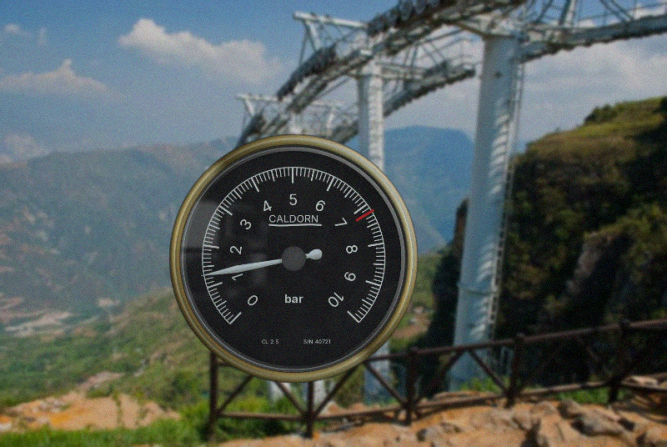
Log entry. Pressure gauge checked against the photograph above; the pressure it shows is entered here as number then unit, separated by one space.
1.3 bar
